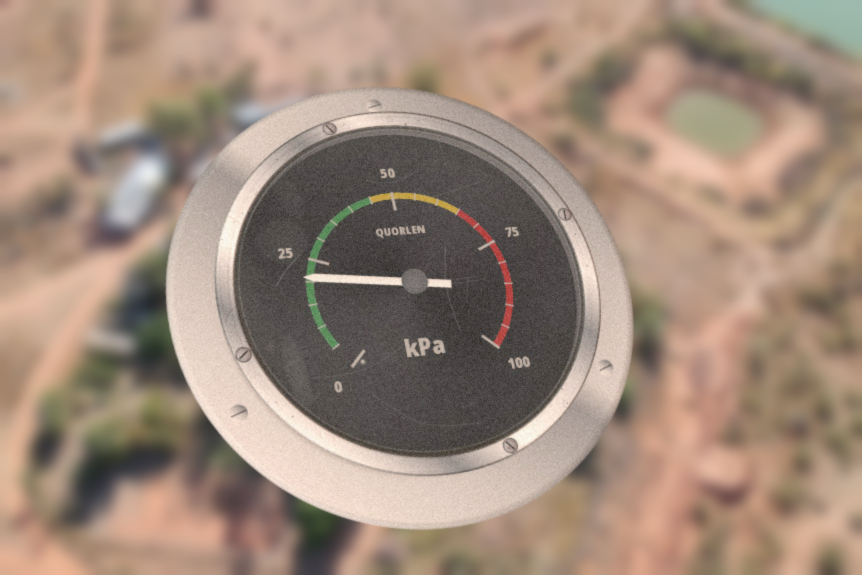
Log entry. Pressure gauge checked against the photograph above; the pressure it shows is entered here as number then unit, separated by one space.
20 kPa
